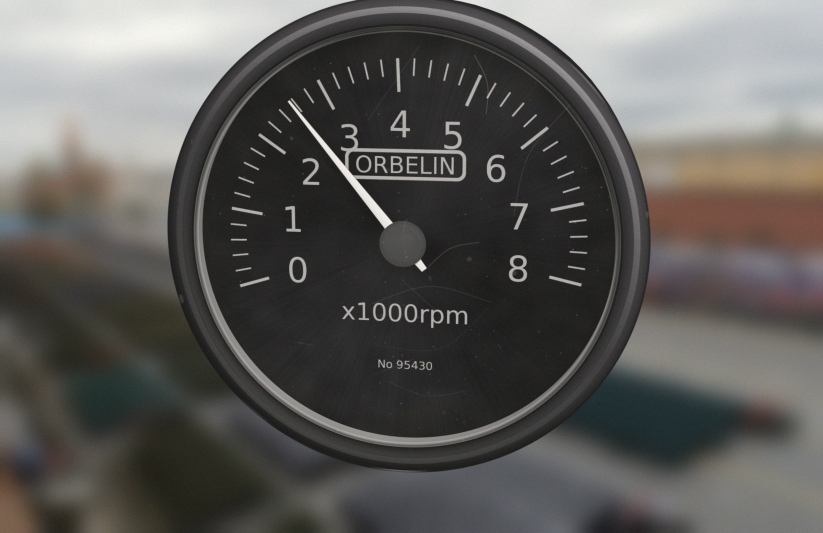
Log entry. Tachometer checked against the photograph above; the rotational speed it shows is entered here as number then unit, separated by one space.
2600 rpm
